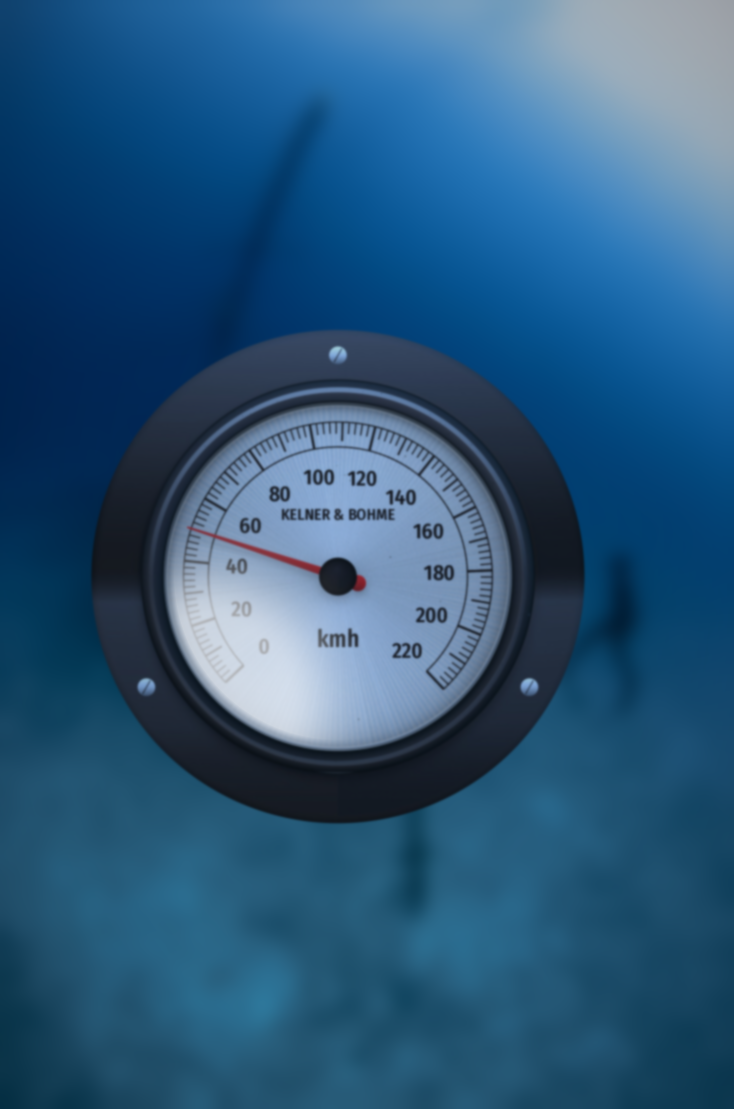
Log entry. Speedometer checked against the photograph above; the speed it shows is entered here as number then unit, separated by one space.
50 km/h
